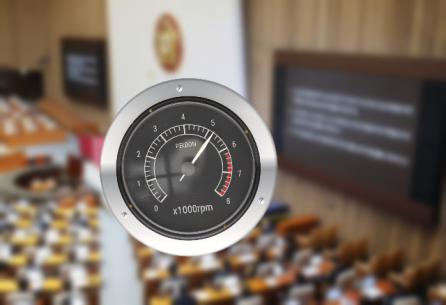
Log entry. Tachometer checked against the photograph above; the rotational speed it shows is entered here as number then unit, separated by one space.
5200 rpm
